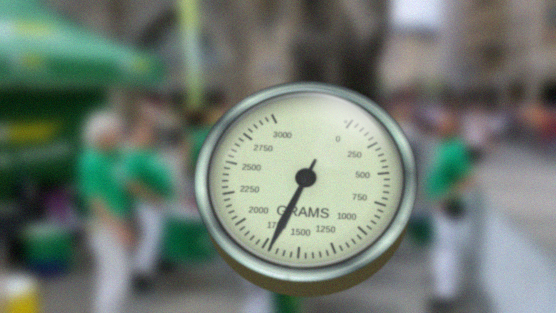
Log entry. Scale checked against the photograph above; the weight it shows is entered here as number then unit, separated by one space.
1700 g
